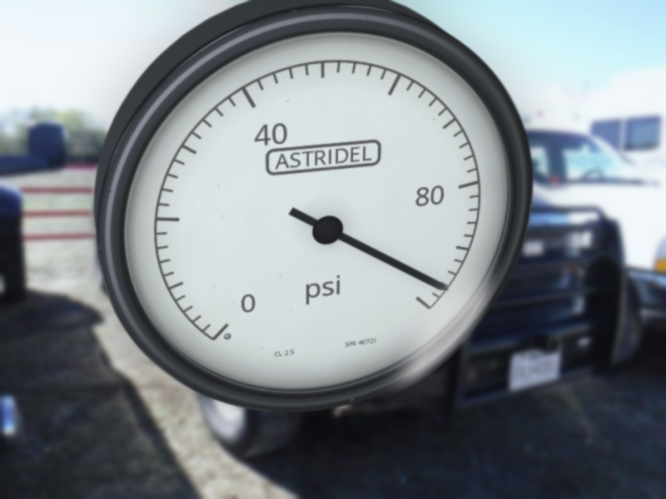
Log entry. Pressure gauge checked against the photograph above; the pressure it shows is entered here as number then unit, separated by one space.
96 psi
